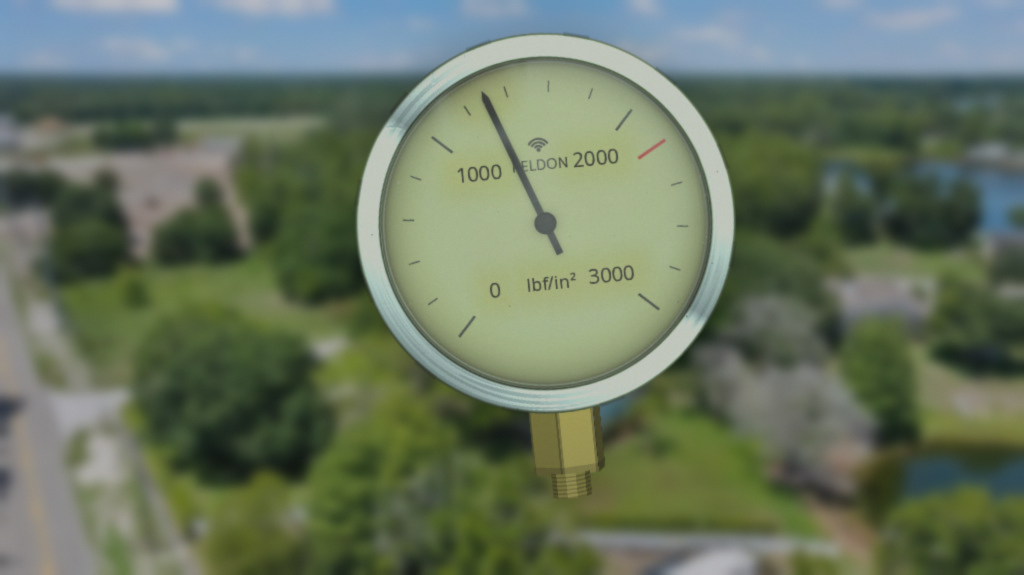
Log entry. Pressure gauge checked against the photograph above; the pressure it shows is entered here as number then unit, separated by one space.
1300 psi
